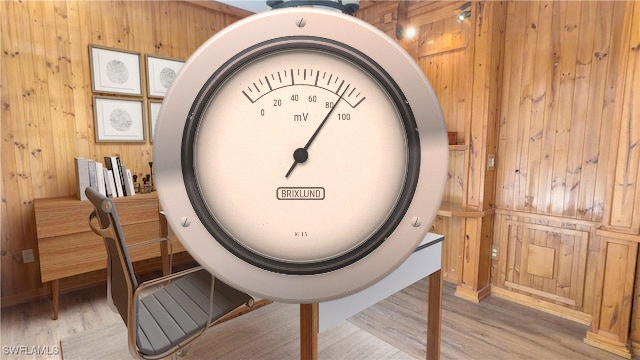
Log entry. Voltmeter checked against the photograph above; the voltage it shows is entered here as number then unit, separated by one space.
85 mV
